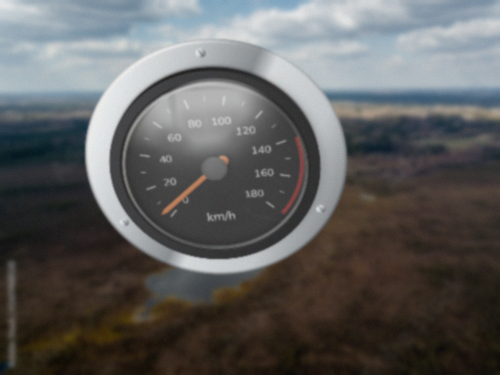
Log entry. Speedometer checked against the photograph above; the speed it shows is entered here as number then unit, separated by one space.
5 km/h
